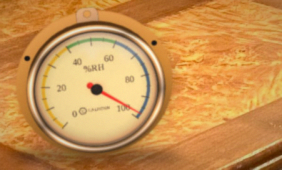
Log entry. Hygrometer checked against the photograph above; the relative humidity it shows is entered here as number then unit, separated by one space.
97.5 %
